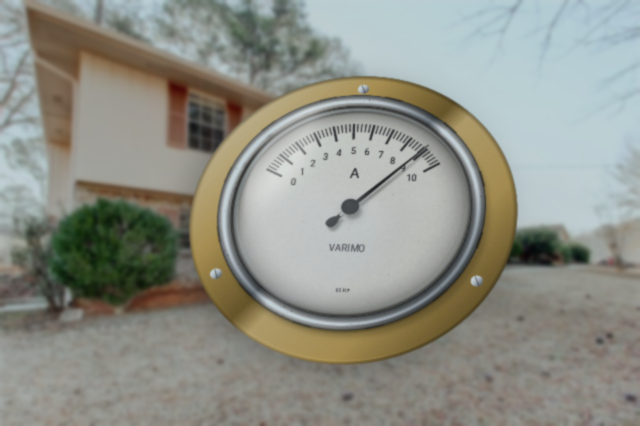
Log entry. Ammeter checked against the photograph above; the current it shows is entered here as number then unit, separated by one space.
9 A
